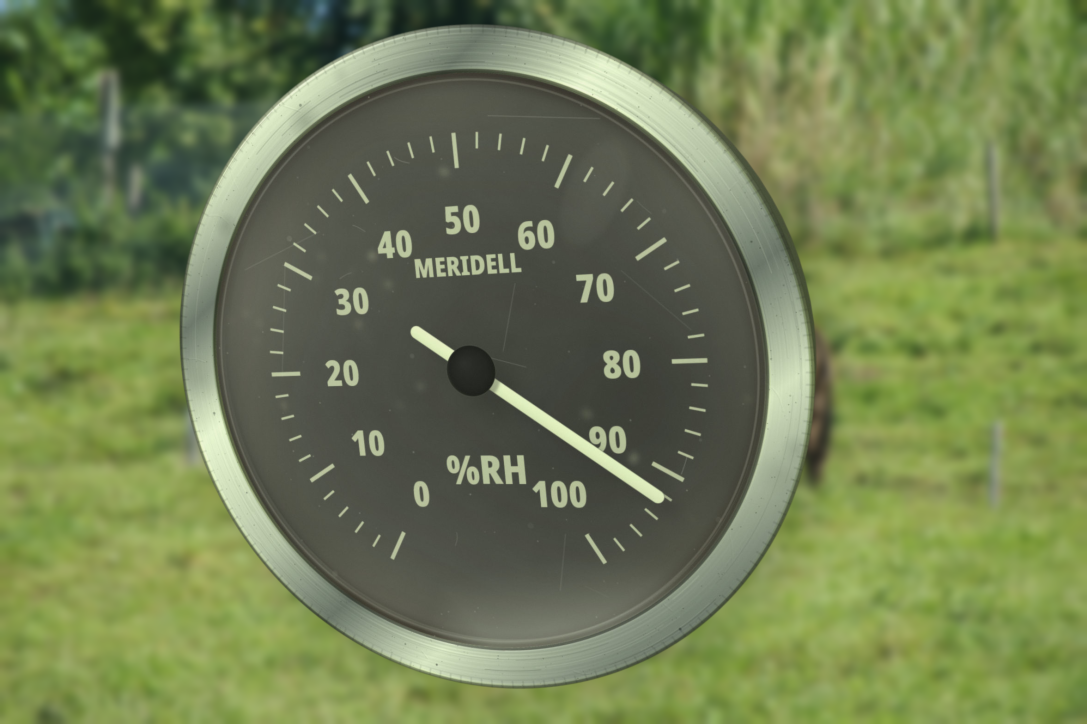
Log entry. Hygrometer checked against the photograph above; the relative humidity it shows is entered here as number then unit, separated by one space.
92 %
